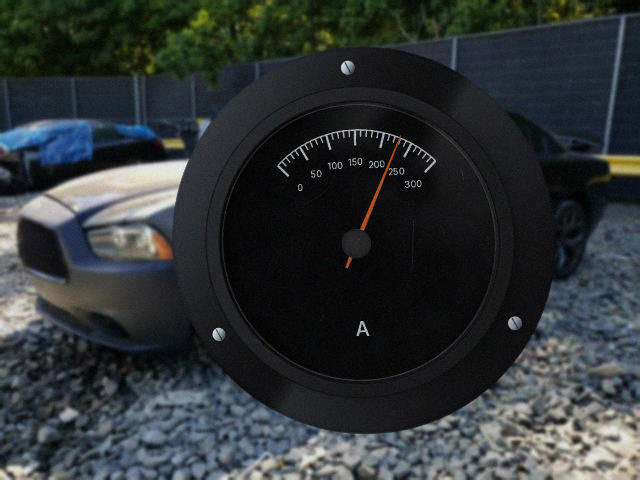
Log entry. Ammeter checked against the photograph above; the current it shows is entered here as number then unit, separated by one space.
230 A
